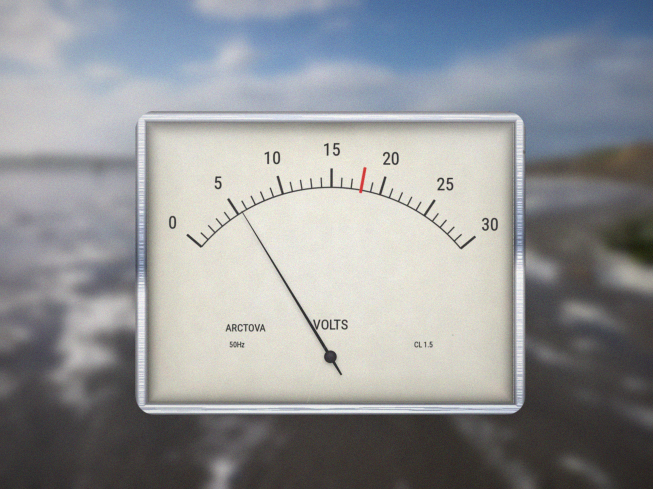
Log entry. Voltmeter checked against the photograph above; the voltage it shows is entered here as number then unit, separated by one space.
5.5 V
